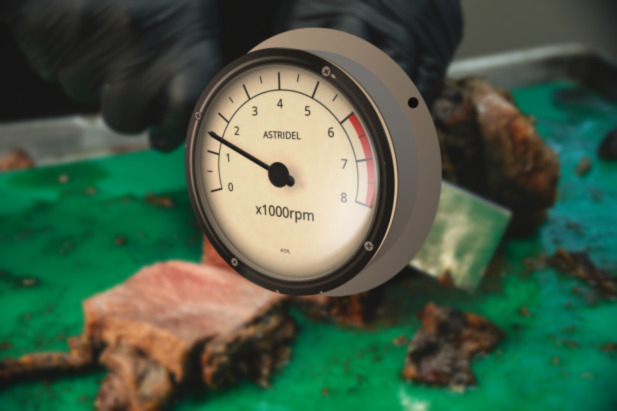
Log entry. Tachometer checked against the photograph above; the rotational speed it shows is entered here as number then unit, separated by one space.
1500 rpm
